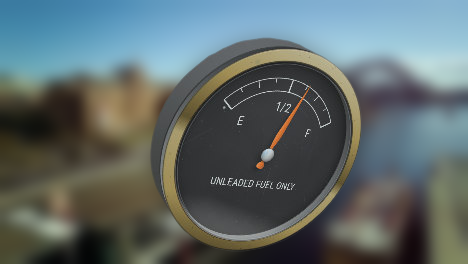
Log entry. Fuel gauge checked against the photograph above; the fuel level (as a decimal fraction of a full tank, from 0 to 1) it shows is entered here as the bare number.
0.625
